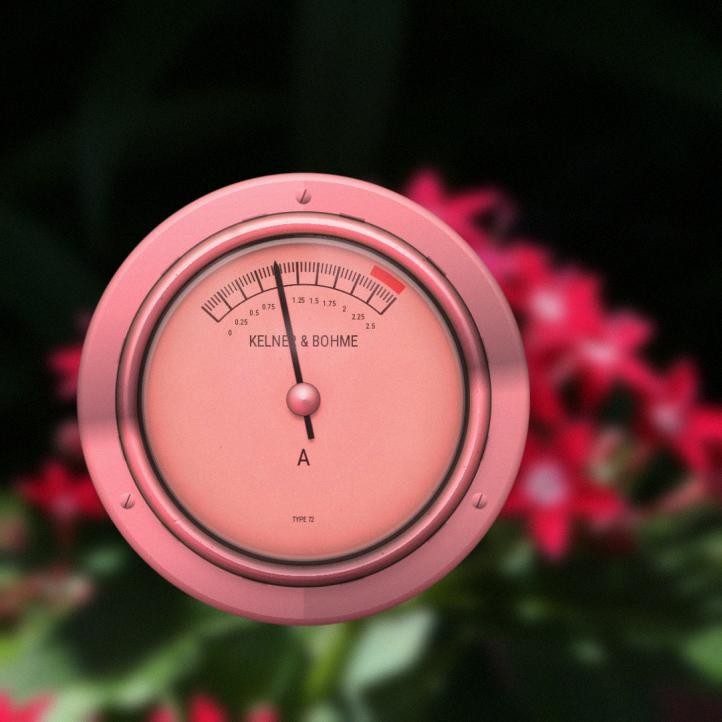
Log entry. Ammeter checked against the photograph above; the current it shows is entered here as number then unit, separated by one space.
1 A
